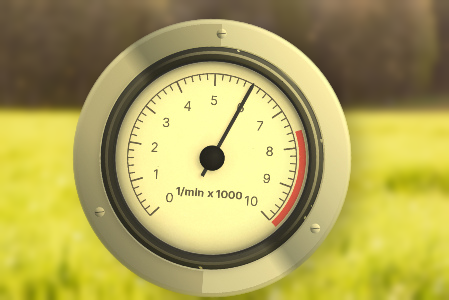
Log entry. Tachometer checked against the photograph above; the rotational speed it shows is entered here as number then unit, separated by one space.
6000 rpm
